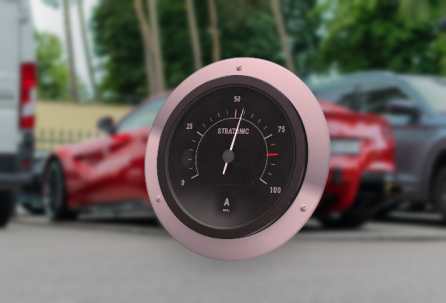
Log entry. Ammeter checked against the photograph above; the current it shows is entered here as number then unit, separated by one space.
55 A
